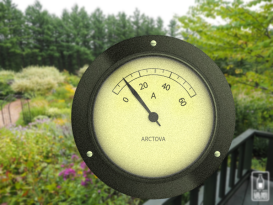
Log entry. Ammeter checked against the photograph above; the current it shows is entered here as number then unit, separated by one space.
10 A
